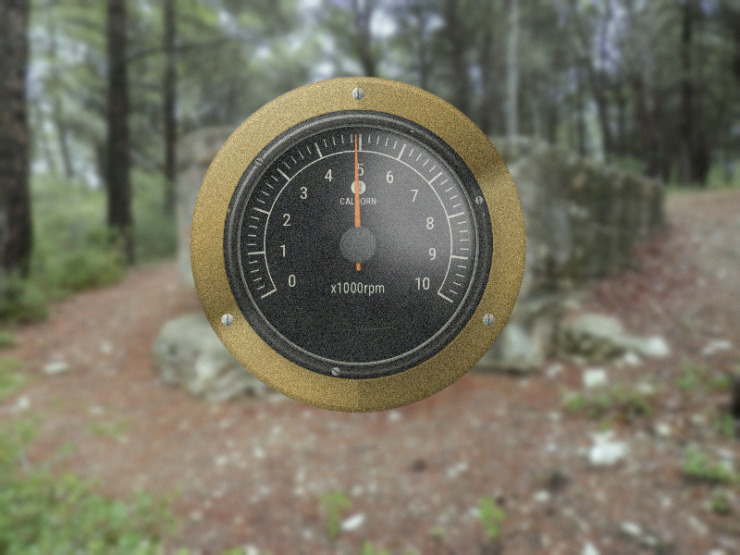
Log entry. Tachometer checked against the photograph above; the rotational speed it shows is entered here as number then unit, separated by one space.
4900 rpm
